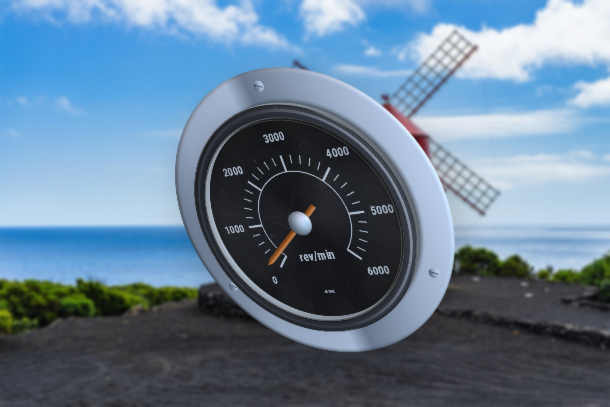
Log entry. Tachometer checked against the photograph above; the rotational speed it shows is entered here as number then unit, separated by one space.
200 rpm
